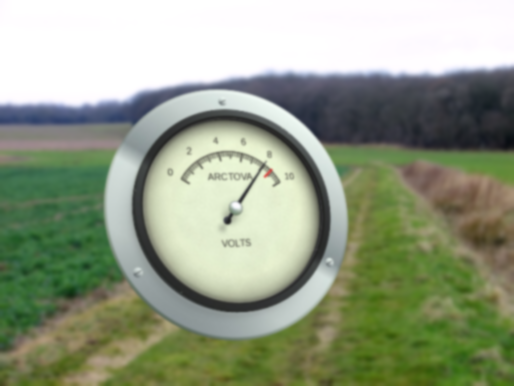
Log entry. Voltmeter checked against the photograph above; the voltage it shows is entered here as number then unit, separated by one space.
8 V
